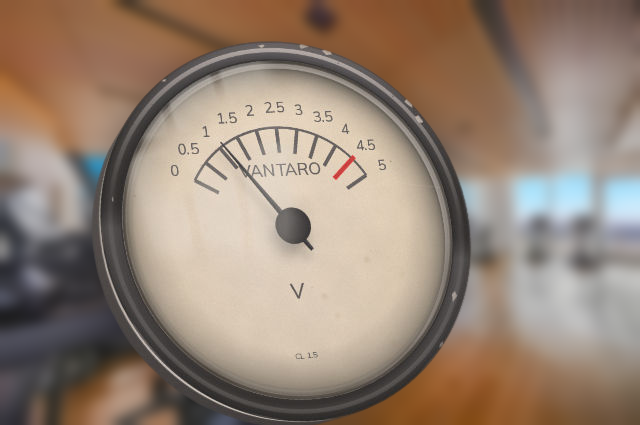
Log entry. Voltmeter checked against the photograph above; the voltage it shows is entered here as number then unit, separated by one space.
1 V
